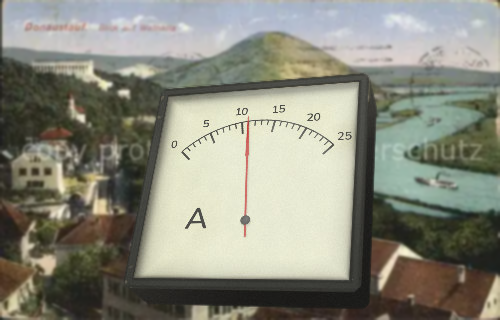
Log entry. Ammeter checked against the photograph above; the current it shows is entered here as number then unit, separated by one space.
11 A
